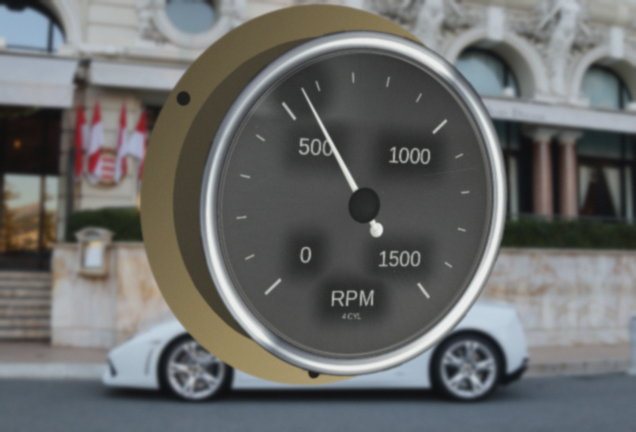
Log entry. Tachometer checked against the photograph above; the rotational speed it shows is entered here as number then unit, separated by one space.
550 rpm
